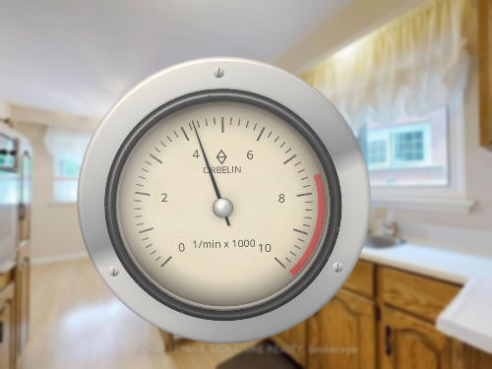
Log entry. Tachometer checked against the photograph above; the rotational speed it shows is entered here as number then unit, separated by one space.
4300 rpm
